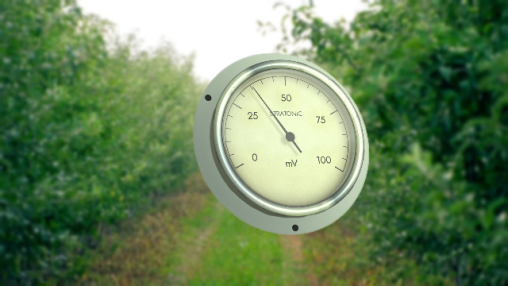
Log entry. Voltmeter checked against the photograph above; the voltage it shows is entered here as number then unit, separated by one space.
35 mV
